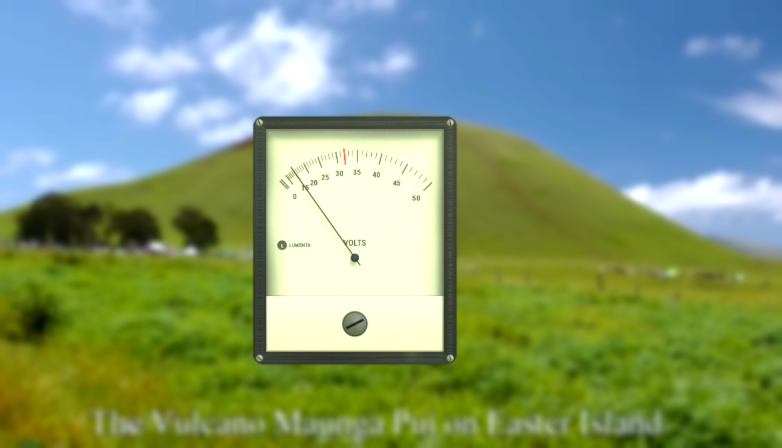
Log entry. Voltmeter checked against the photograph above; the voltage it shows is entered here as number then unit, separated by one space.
15 V
